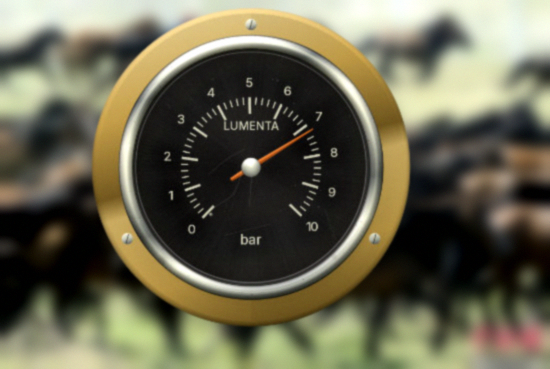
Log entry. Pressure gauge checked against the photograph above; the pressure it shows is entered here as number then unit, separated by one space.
7.2 bar
